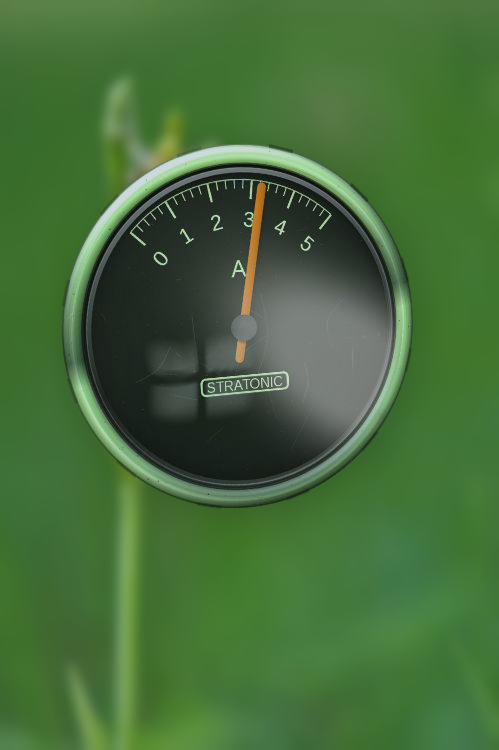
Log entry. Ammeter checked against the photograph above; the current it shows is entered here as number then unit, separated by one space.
3.2 A
